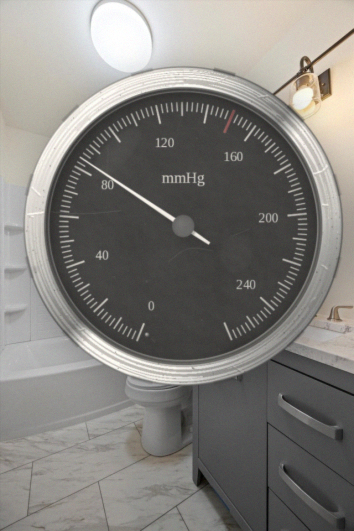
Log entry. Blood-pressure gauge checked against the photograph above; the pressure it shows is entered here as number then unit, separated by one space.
84 mmHg
